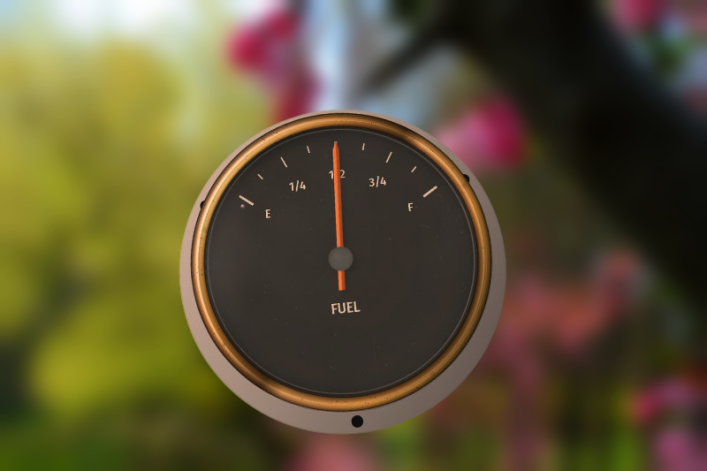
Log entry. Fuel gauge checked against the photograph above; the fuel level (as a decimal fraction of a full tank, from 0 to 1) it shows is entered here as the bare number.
0.5
